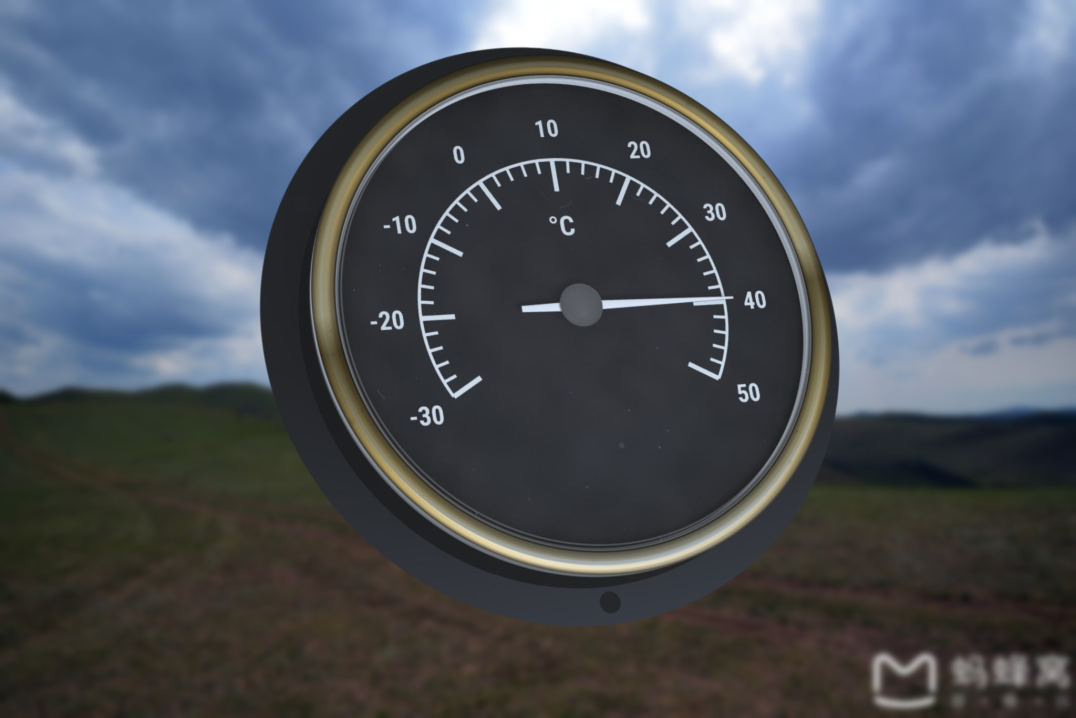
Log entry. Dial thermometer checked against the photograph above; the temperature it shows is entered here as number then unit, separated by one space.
40 °C
